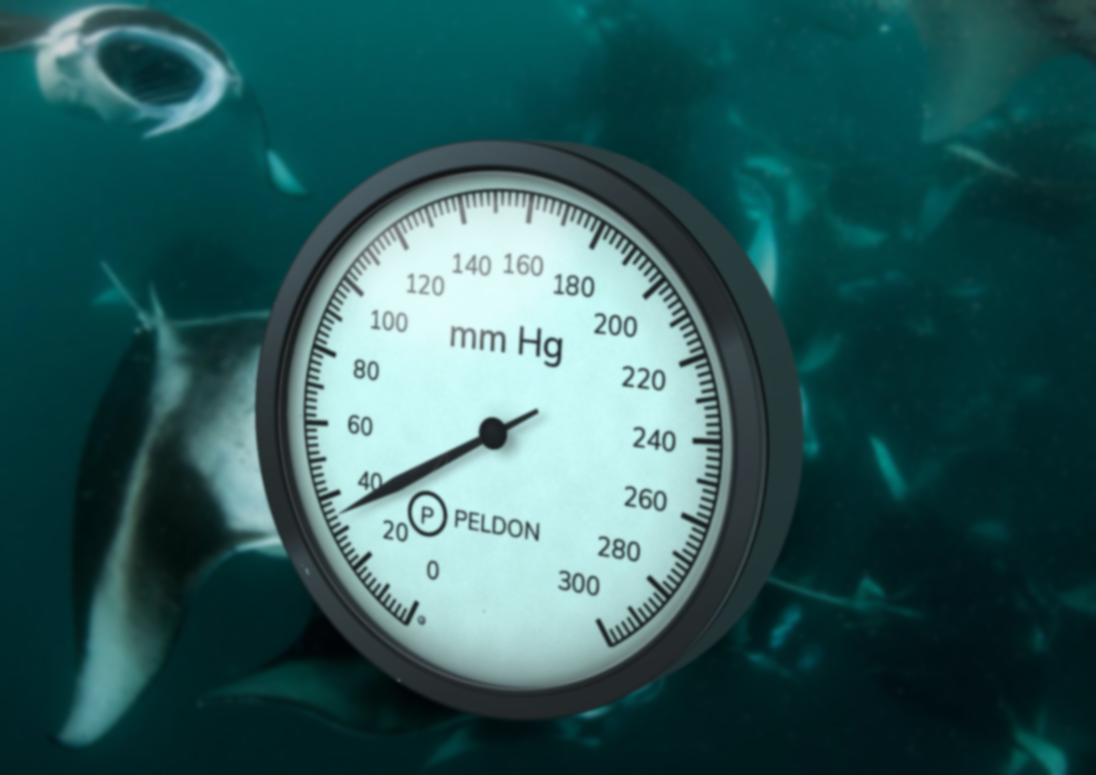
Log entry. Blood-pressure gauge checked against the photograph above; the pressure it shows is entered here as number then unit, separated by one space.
34 mmHg
